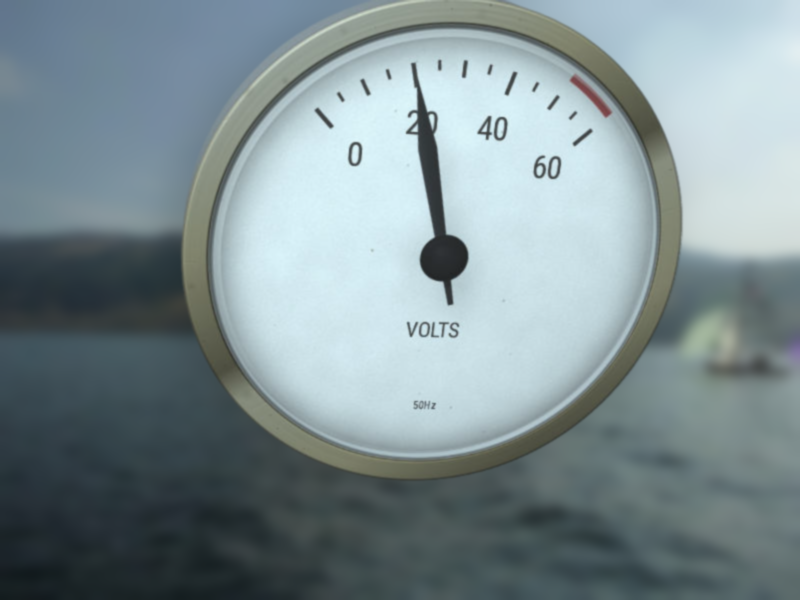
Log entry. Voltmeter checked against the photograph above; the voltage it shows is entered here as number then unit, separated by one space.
20 V
